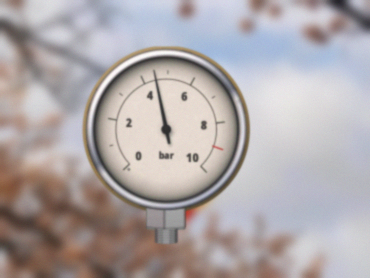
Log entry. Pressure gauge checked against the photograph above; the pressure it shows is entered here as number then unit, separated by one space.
4.5 bar
